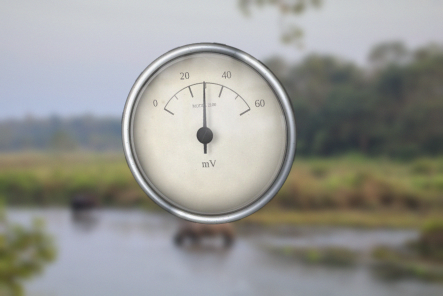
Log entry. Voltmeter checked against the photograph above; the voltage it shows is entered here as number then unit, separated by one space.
30 mV
